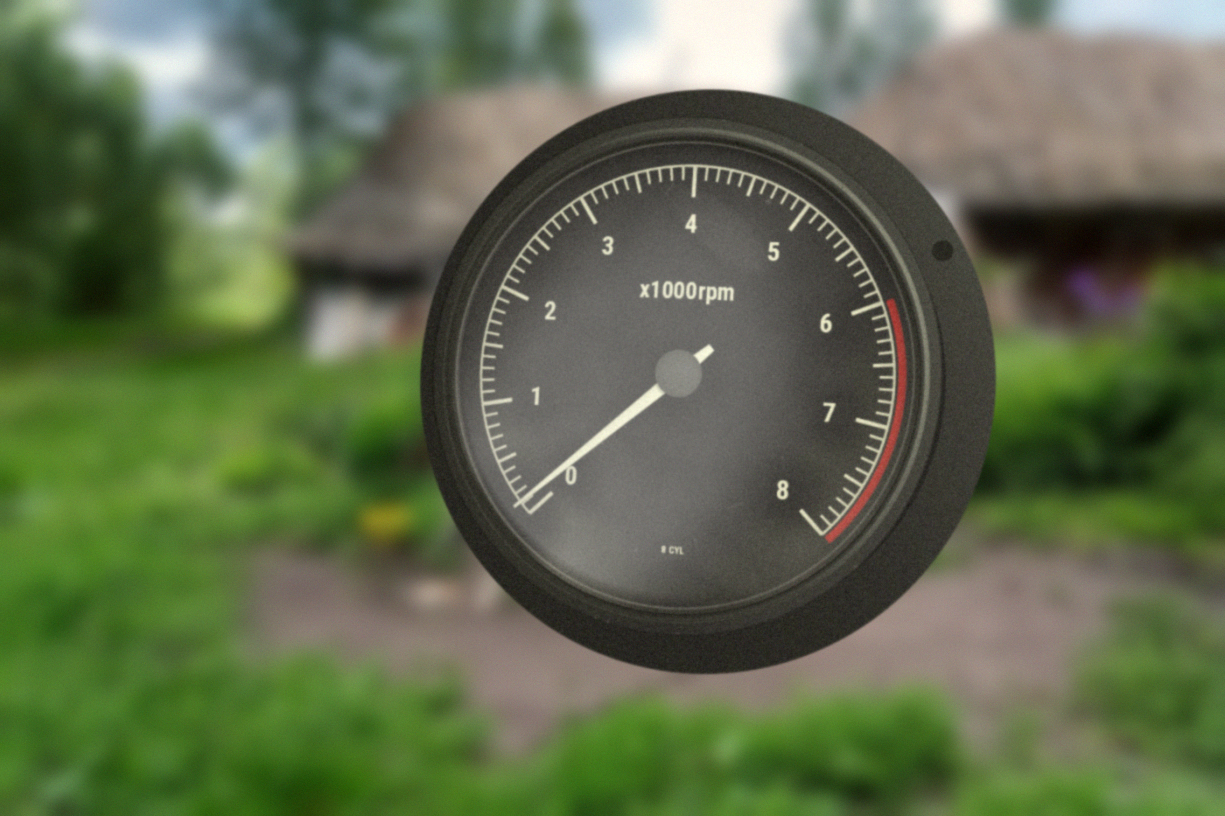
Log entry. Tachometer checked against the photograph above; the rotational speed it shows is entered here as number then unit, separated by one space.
100 rpm
